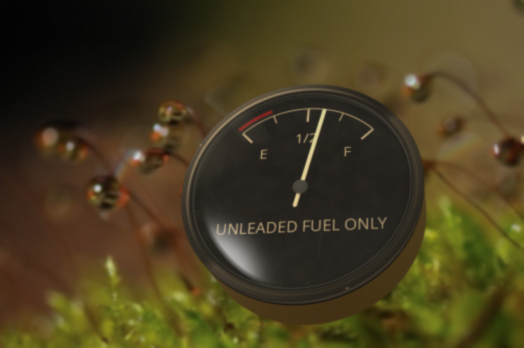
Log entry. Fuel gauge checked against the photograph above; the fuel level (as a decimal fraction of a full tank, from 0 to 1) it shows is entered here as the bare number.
0.625
